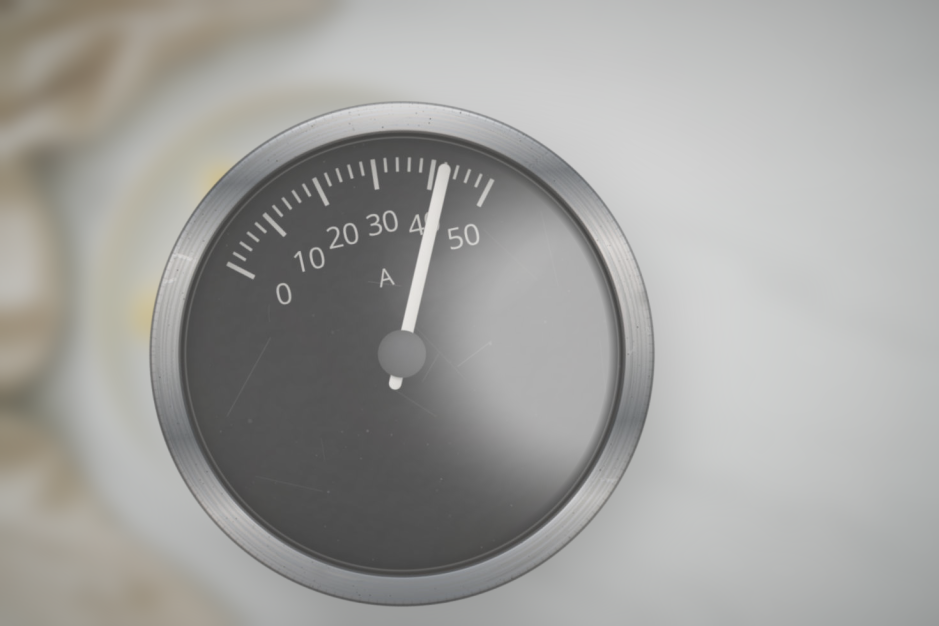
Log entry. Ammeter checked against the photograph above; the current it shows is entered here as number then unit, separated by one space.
42 A
